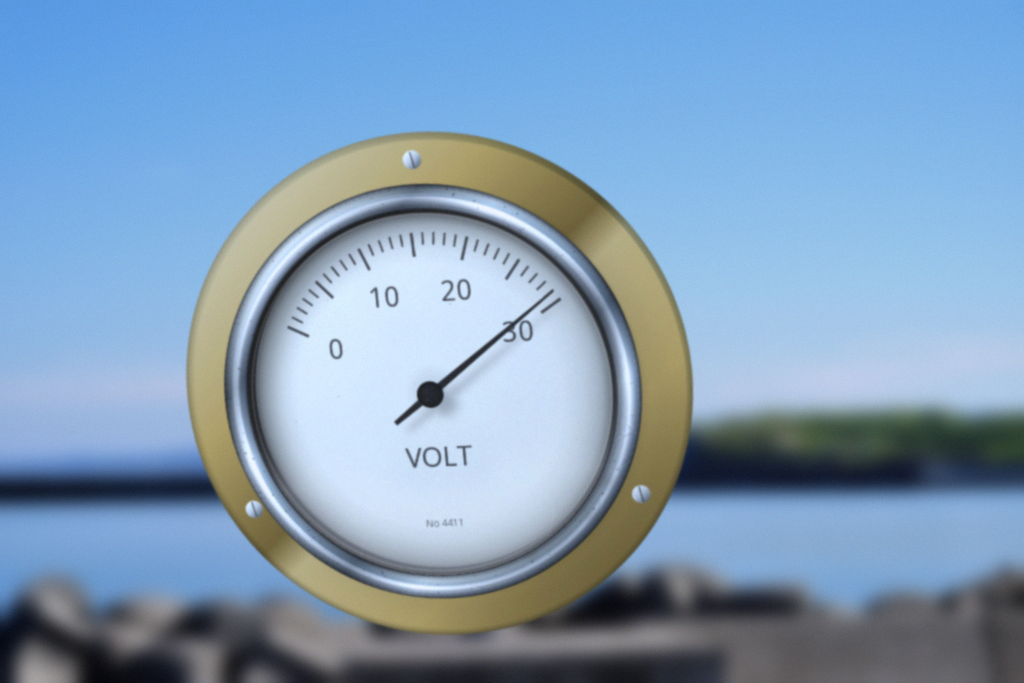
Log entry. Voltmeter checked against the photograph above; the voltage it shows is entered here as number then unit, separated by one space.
29 V
